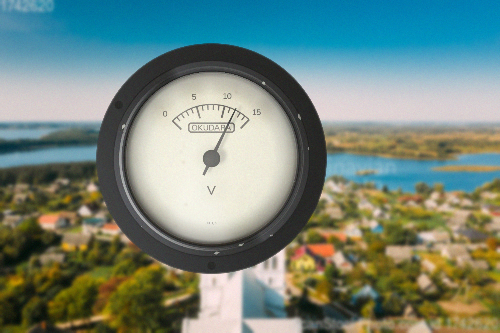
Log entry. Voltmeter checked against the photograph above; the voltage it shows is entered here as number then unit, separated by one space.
12 V
